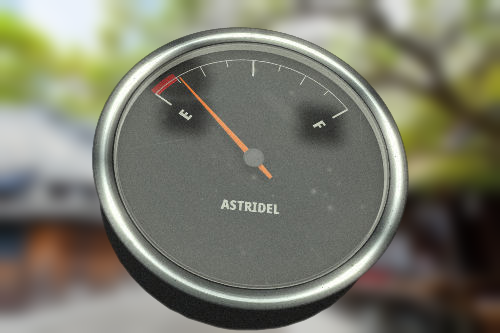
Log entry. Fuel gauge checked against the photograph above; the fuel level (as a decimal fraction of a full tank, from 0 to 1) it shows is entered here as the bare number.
0.125
